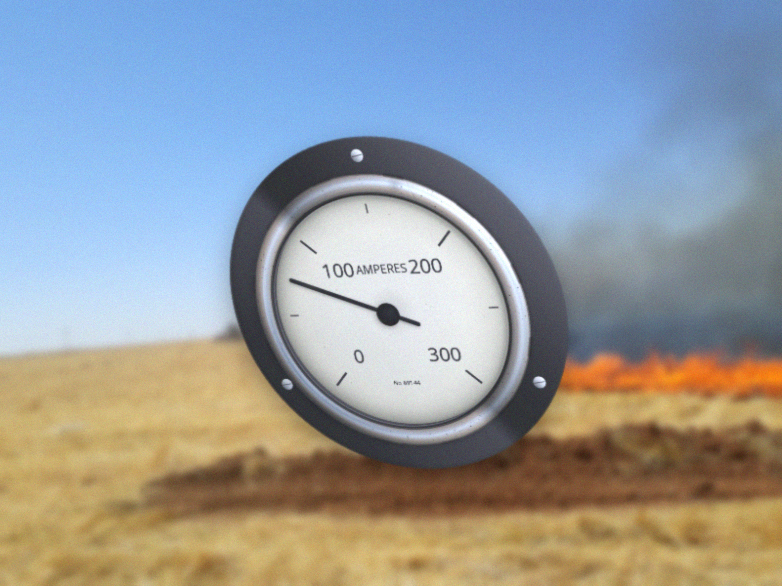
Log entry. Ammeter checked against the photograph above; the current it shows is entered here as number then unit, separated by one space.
75 A
